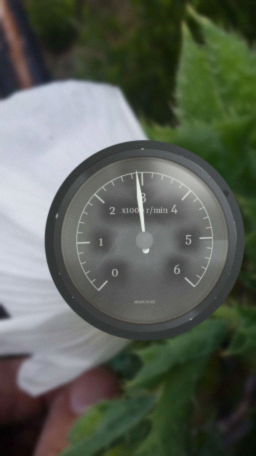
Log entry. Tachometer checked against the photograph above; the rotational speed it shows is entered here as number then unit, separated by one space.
2900 rpm
